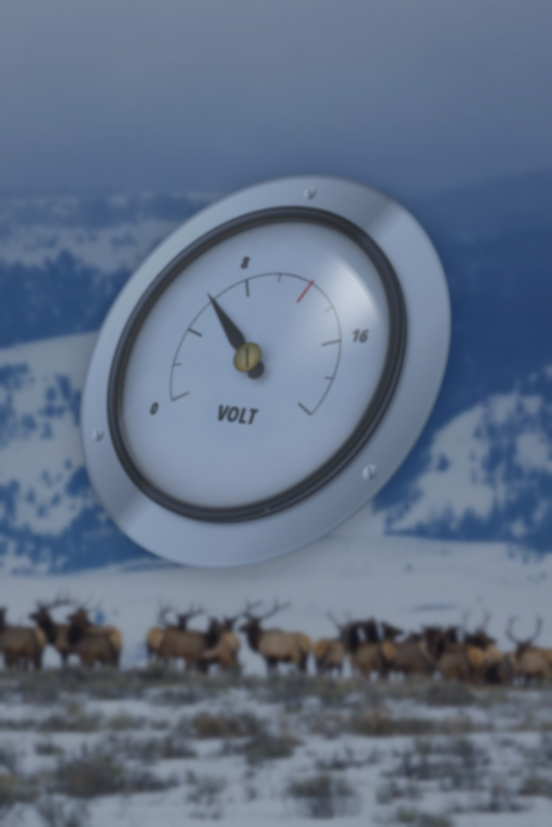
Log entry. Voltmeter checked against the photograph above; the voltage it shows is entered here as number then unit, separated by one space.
6 V
